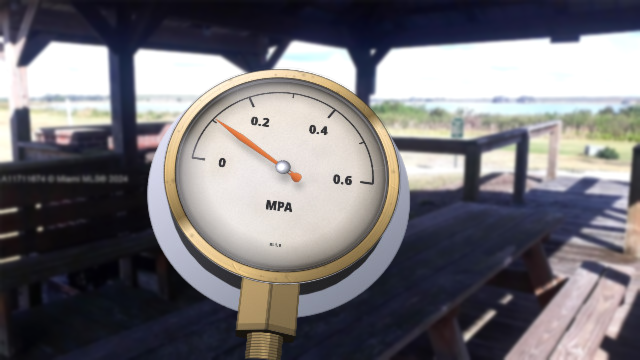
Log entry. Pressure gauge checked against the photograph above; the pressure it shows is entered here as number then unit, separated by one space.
0.1 MPa
